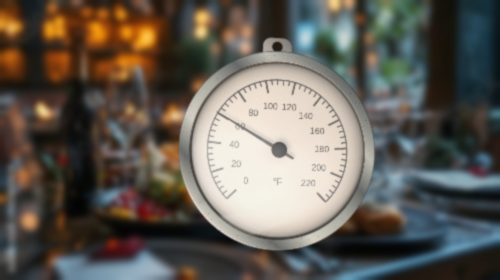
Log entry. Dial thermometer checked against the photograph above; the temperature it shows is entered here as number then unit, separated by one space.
60 °F
